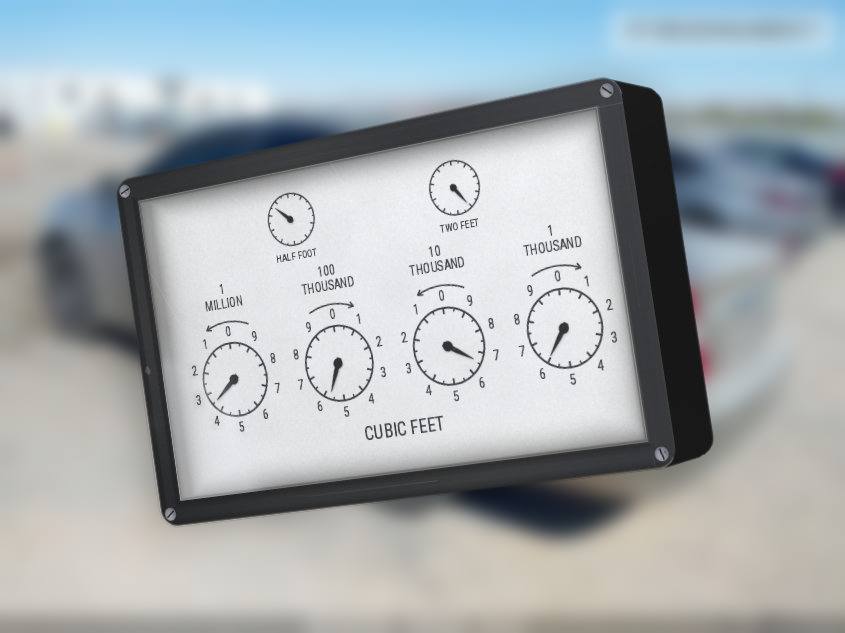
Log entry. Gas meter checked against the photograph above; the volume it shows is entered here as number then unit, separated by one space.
356600 ft³
